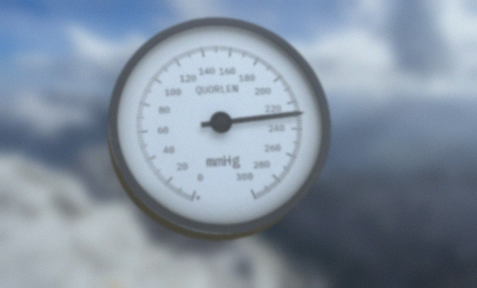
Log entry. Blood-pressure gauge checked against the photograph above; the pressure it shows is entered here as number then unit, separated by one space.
230 mmHg
